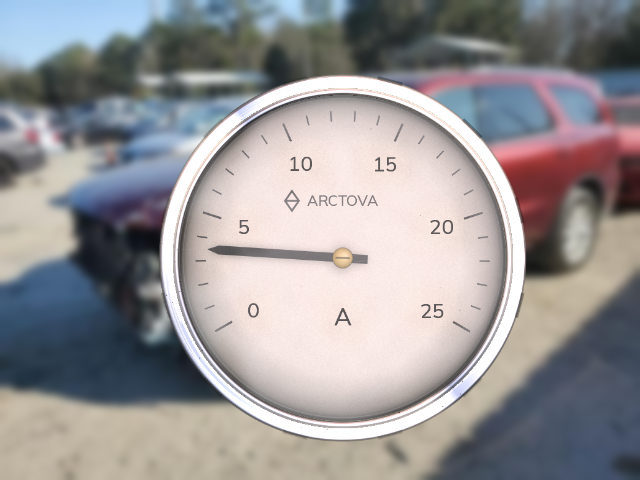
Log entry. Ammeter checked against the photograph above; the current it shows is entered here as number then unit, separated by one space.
3.5 A
